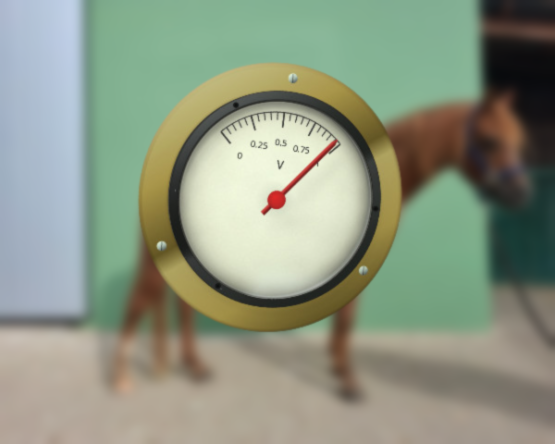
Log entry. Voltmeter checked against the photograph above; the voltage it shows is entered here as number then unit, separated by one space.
0.95 V
